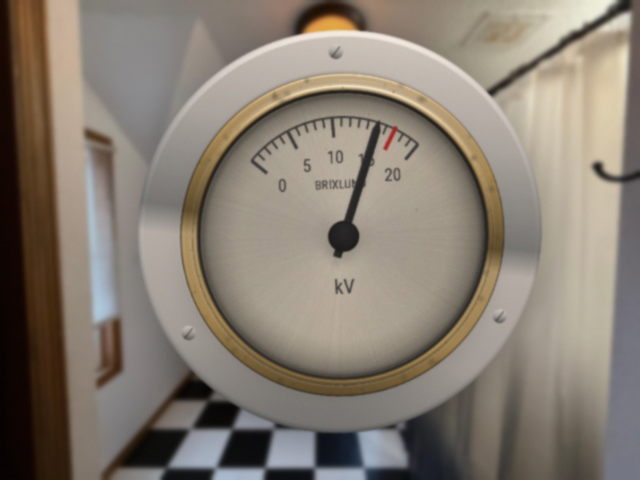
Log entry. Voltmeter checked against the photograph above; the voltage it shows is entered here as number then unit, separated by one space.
15 kV
